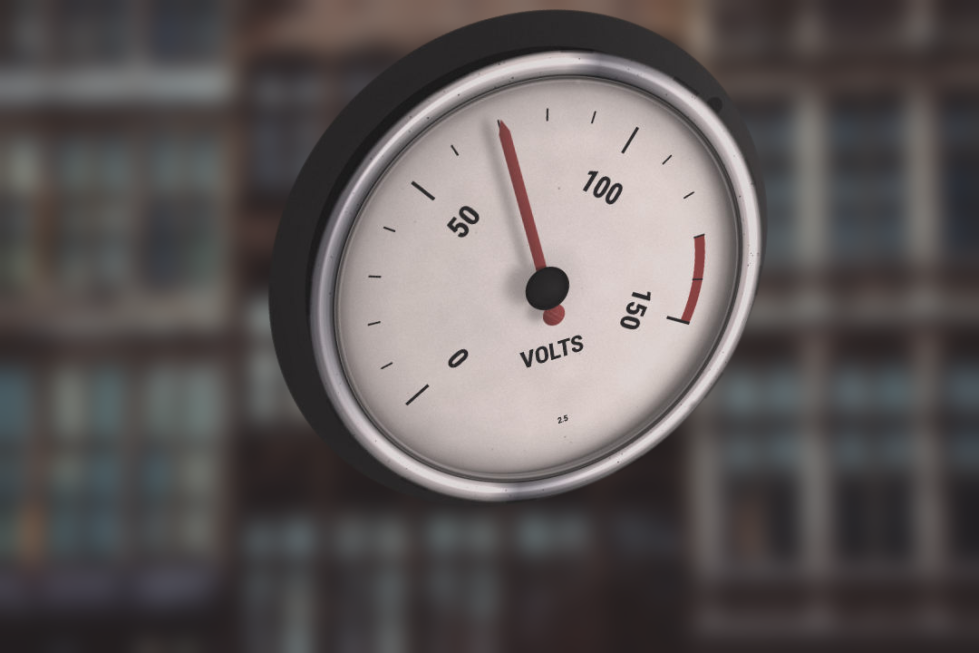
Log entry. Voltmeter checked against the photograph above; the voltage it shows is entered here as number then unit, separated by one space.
70 V
